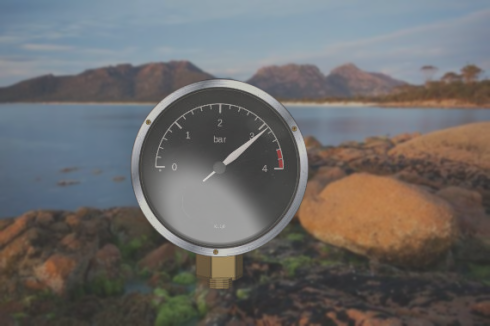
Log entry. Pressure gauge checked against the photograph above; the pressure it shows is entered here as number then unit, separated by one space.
3.1 bar
